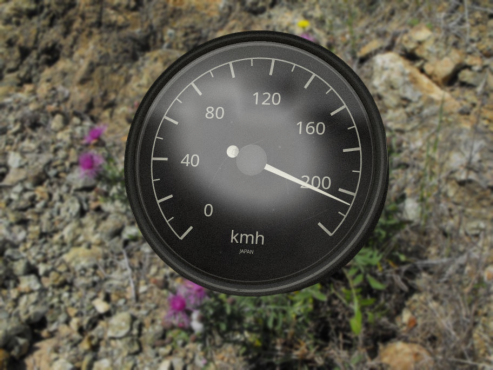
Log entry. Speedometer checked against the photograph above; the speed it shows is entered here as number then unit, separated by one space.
205 km/h
